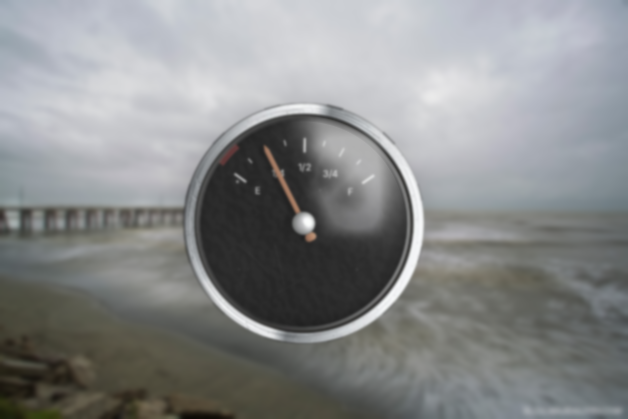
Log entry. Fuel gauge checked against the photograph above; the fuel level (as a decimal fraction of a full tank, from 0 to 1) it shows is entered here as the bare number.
0.25
